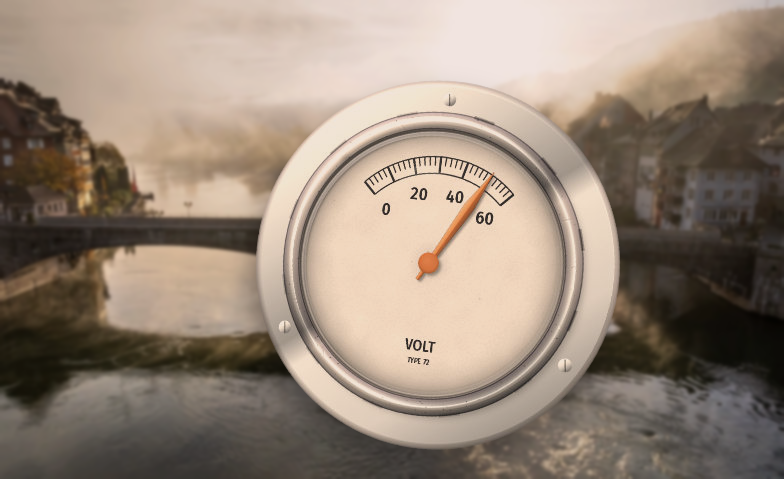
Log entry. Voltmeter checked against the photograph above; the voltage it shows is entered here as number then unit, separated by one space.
50 V
